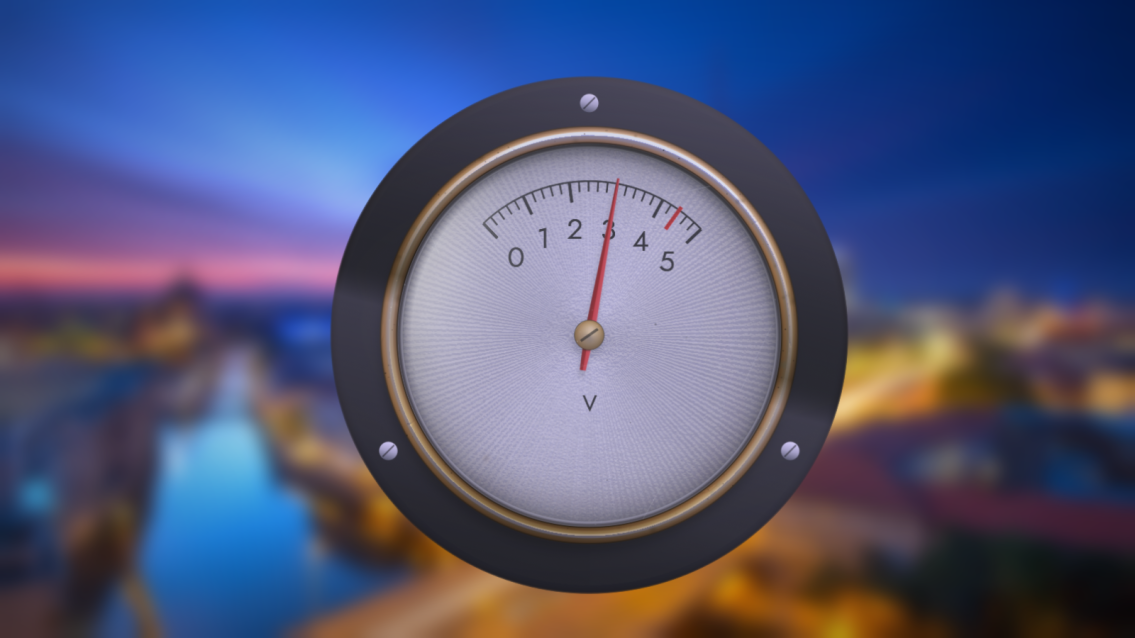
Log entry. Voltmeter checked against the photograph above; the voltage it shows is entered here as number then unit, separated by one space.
3 V
